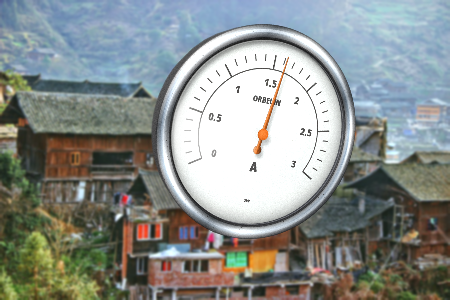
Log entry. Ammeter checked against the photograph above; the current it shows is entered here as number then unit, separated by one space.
1.6 A
